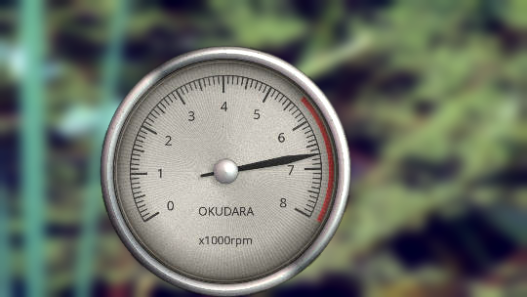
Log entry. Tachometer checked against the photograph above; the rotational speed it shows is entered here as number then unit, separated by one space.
6700 rpm
